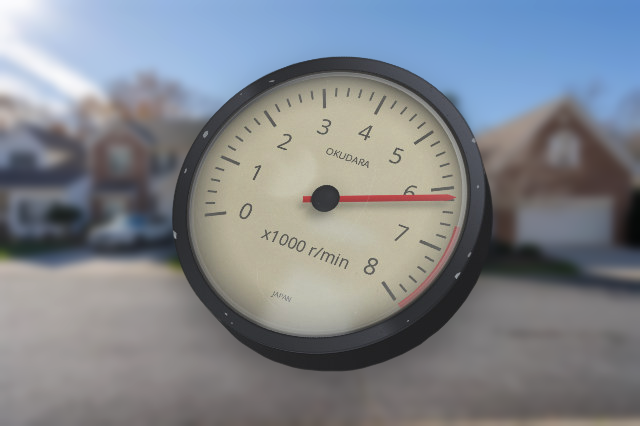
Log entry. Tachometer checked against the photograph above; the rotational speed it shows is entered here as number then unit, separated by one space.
6200 rpm
